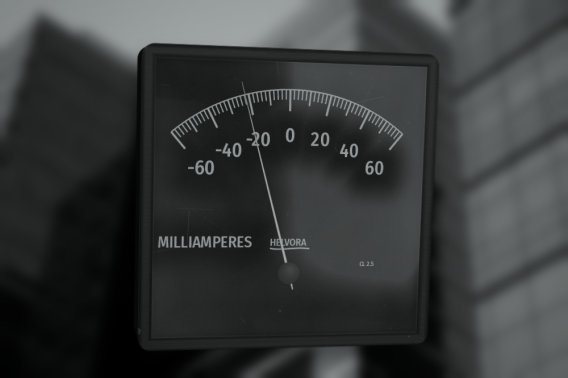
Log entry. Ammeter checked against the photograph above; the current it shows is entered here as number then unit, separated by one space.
-22 mA
